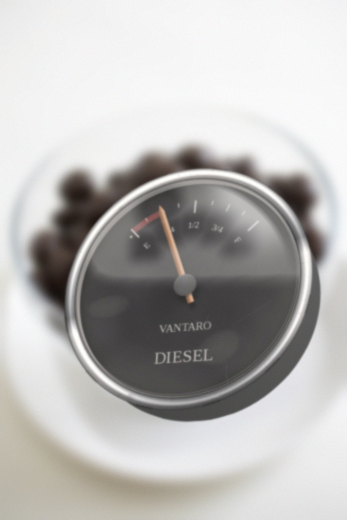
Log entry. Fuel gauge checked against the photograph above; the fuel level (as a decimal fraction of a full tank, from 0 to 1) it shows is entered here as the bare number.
0.25
